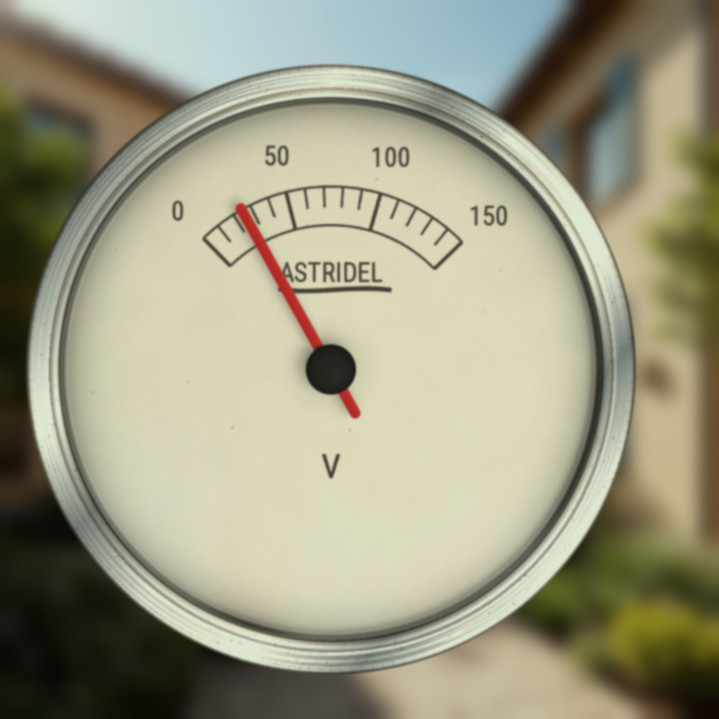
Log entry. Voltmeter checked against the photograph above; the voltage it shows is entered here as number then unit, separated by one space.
25 V
